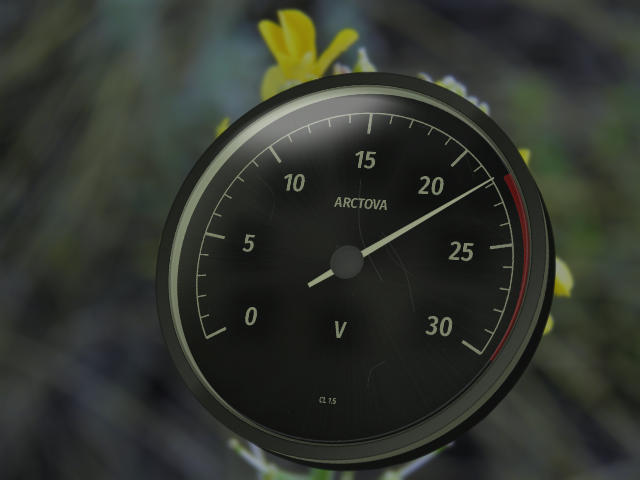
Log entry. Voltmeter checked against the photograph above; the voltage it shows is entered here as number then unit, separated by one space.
22 V
